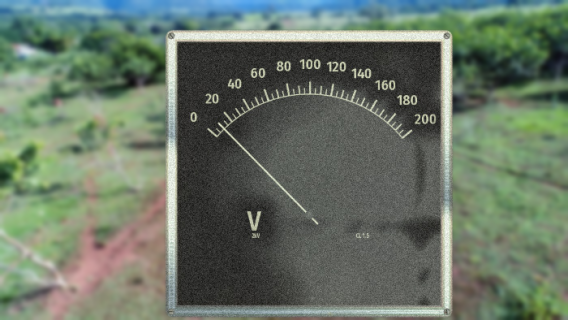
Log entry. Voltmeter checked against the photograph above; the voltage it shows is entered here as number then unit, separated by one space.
10 V
